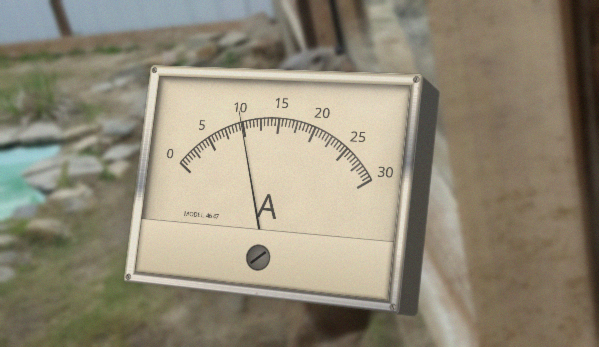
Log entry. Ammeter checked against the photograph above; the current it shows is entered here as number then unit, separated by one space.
10 A
